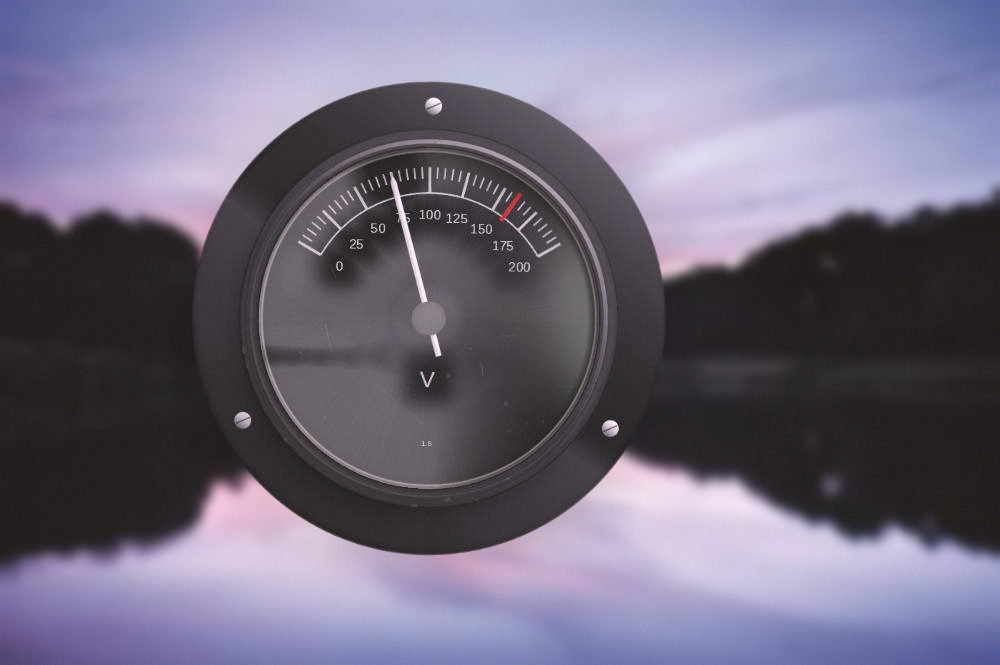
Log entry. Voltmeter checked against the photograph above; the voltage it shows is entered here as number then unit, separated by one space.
75 V
